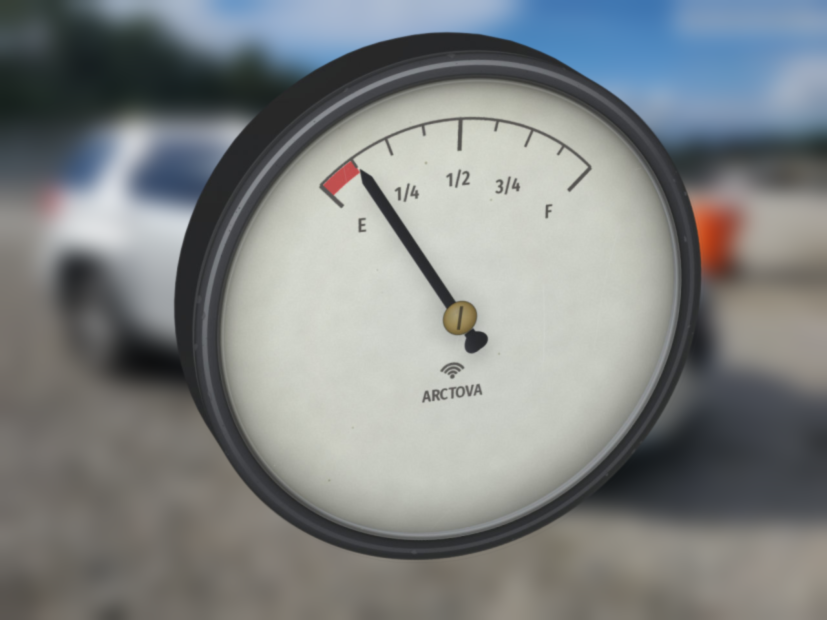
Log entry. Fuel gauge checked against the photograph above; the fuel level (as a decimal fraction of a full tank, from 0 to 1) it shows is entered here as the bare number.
0.125
